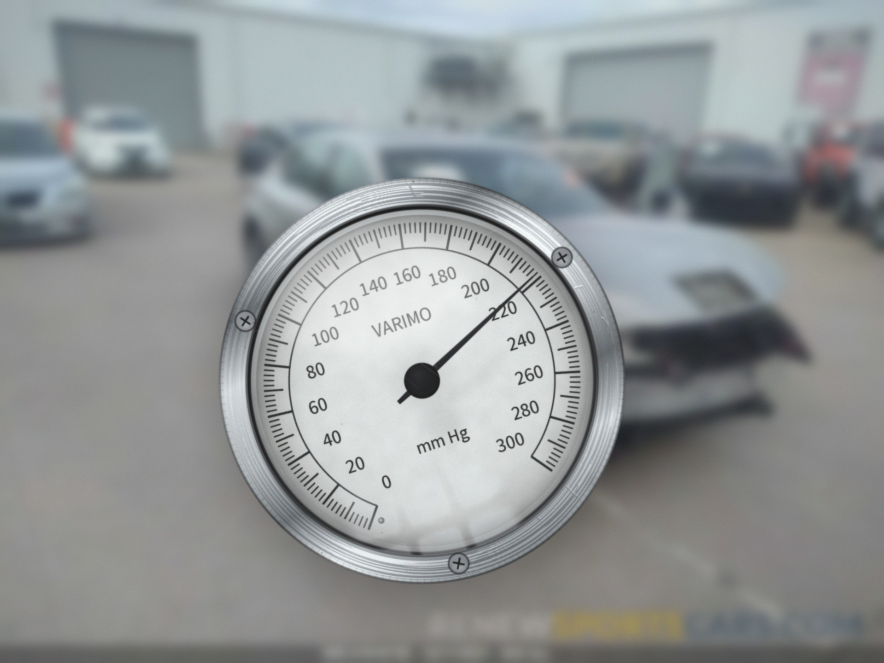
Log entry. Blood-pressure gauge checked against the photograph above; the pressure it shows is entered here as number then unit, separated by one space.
218 mmHg
